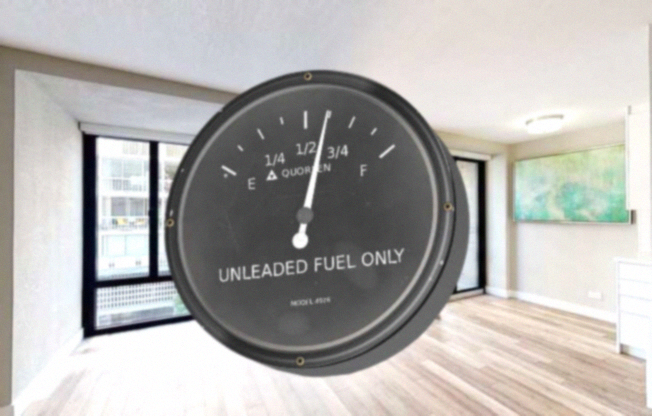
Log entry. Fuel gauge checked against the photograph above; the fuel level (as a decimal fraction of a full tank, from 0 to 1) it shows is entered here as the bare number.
0.625
